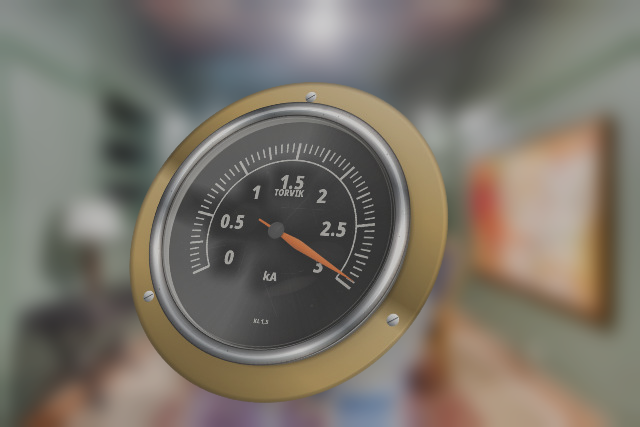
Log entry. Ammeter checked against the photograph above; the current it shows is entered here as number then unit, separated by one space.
2.95 kA
